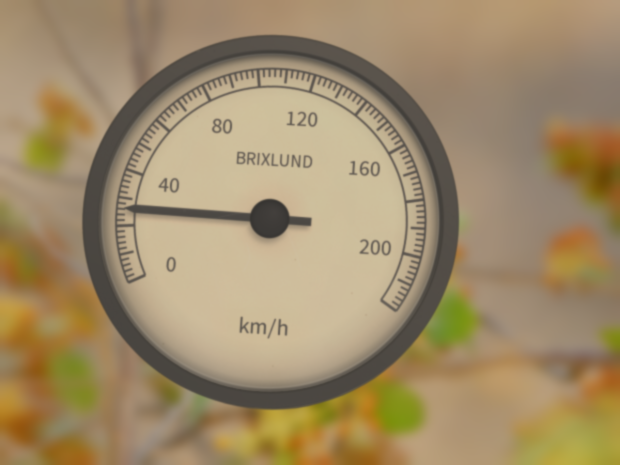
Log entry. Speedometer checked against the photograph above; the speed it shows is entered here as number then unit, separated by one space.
26 km/h
